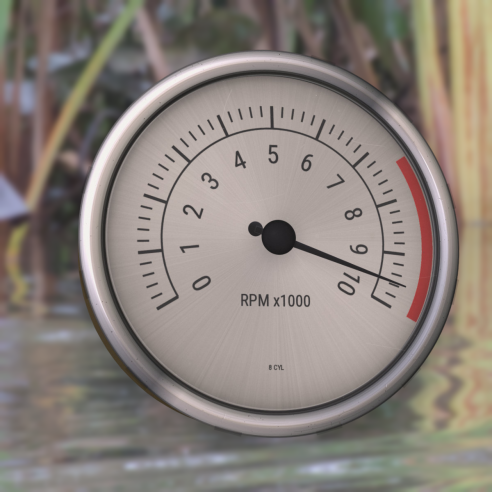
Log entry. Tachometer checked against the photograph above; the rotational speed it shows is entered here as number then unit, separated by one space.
9600 rpm
